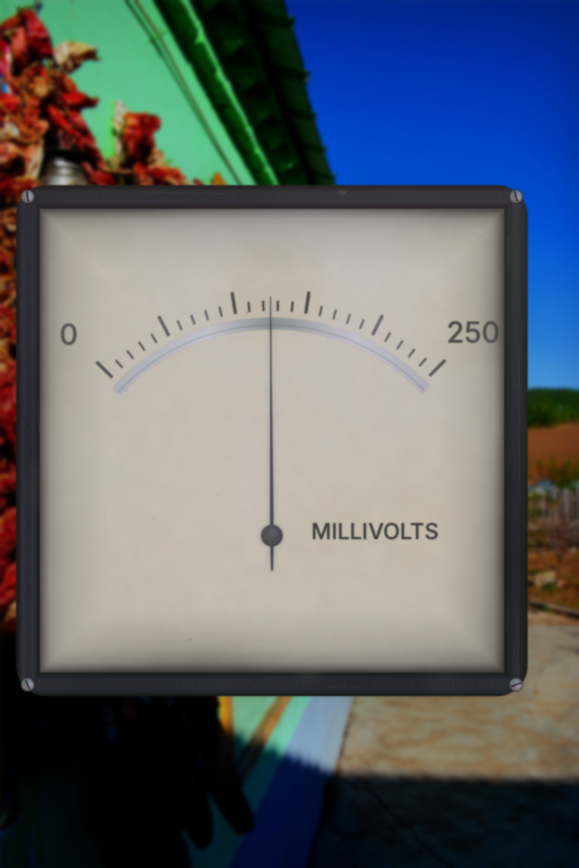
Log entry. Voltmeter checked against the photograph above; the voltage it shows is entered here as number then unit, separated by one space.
125 mV
